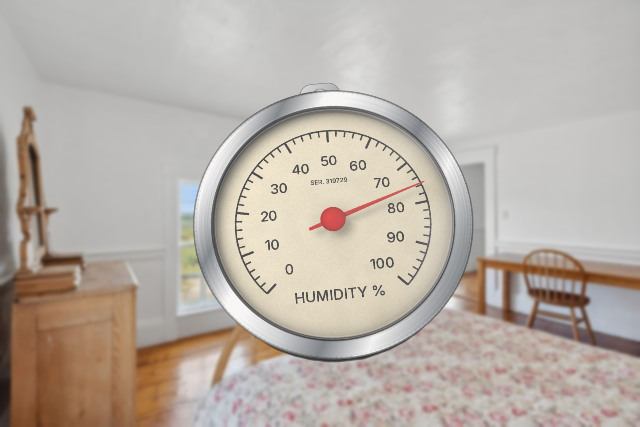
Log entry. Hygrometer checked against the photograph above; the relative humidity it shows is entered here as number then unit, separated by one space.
76 %
